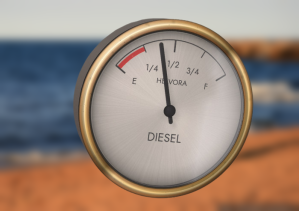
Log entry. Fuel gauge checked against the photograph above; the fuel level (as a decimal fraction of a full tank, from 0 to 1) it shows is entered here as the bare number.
0.375
